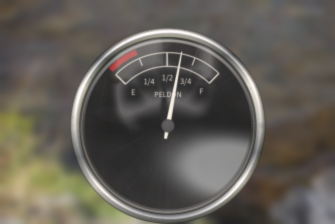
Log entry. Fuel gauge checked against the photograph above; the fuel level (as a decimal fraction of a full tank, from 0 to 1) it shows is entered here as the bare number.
0.625
